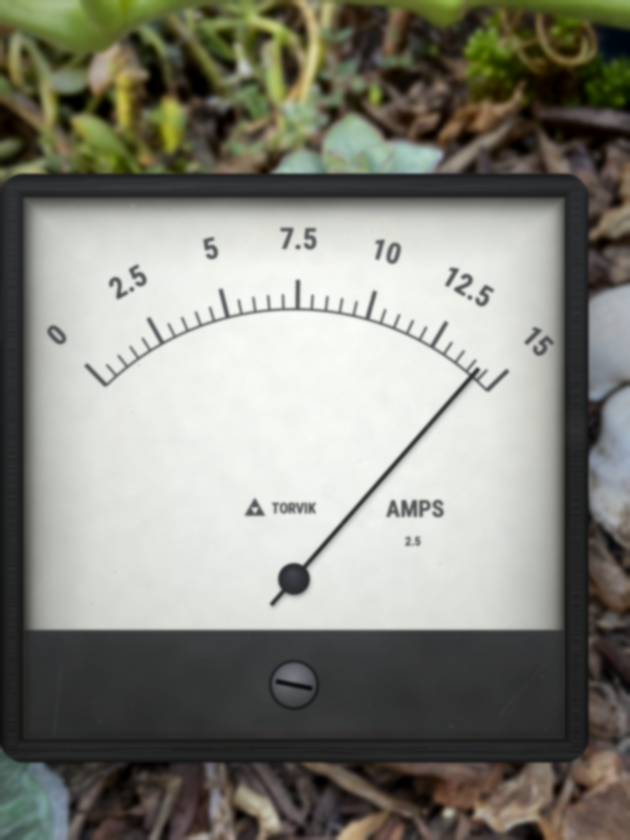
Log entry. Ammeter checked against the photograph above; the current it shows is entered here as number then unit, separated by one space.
14.25 A
